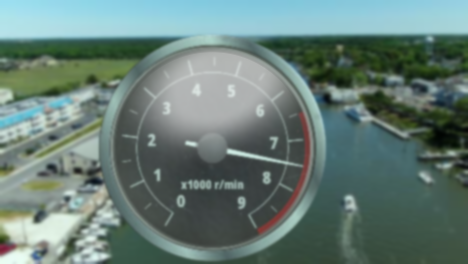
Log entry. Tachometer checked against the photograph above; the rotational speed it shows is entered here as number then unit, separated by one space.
7500 rpm
